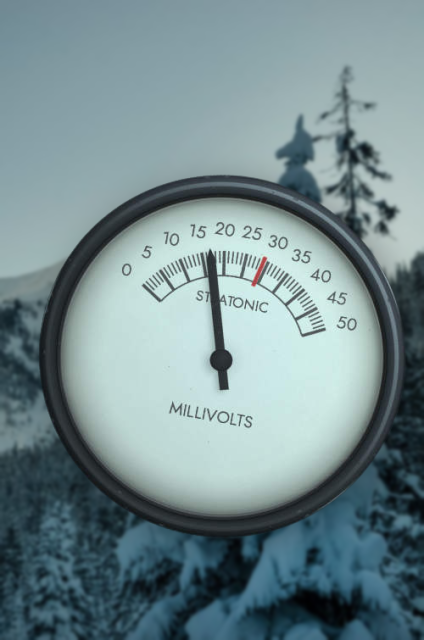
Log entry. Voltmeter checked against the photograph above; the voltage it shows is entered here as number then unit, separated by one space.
17 mV
